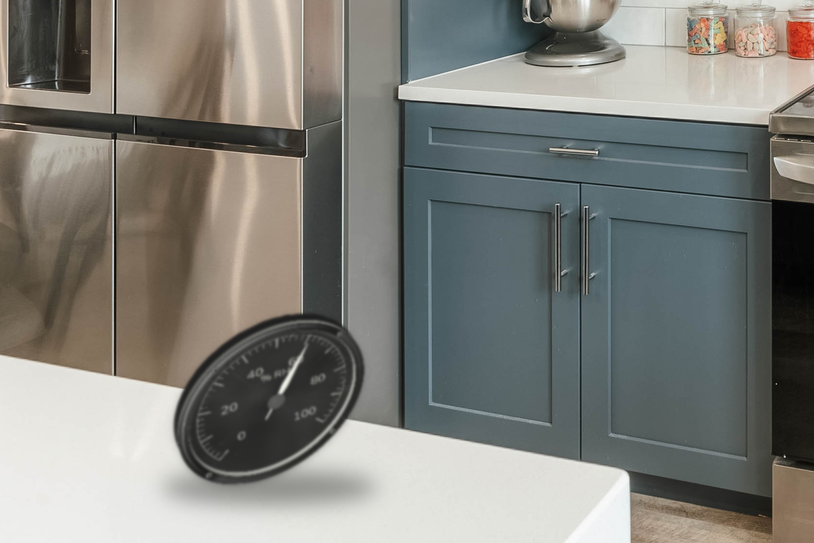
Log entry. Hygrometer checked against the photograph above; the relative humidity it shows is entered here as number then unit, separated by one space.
60 %
